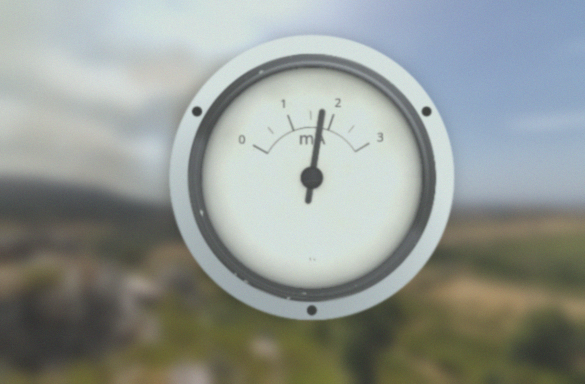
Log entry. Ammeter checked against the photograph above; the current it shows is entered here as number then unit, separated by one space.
1.75 mA
